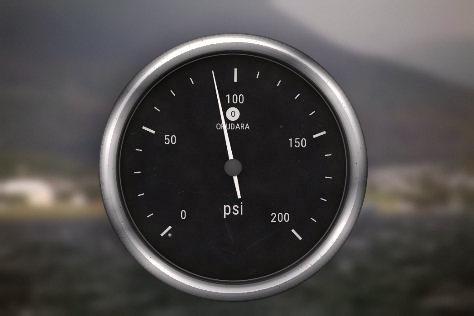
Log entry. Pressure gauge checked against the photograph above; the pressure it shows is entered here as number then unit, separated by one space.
90 psi
